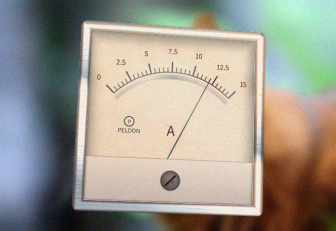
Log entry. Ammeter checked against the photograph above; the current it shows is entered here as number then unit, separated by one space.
12 A
